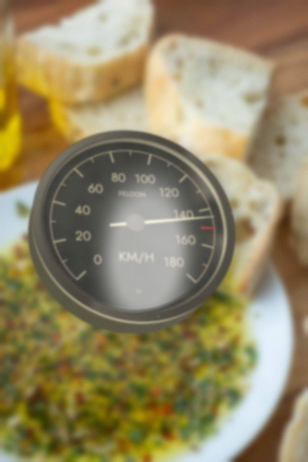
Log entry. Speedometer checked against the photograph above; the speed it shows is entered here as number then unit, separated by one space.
145 km/h
